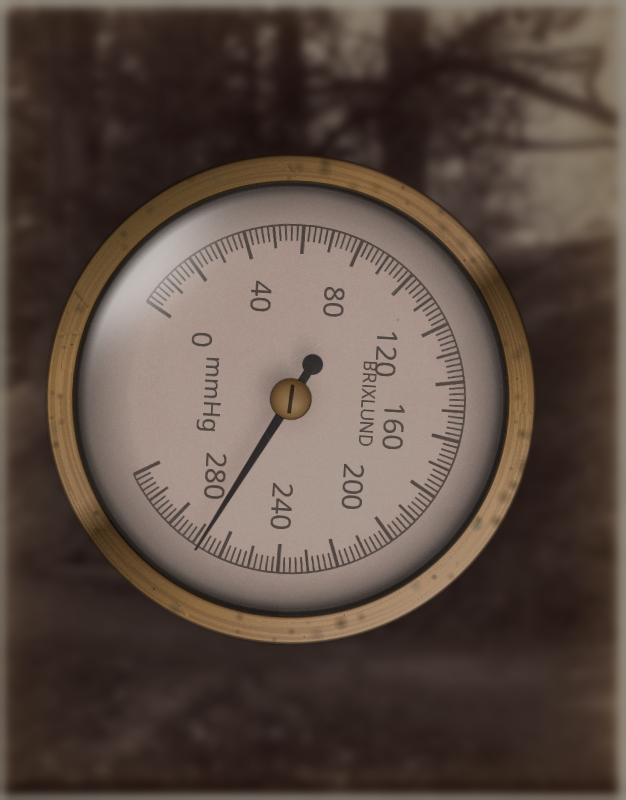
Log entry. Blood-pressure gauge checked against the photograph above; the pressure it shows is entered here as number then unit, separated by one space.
268 mmHg
